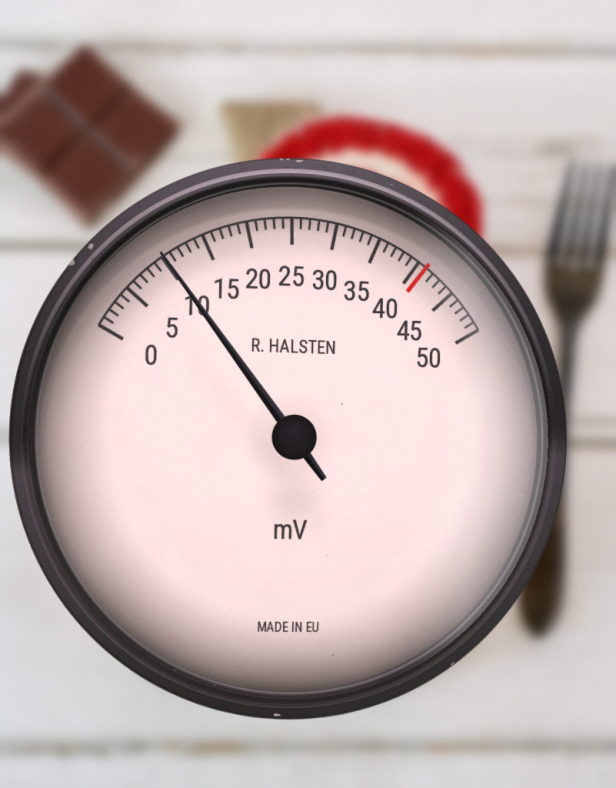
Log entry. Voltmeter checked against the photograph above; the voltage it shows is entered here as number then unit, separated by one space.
10 mV
